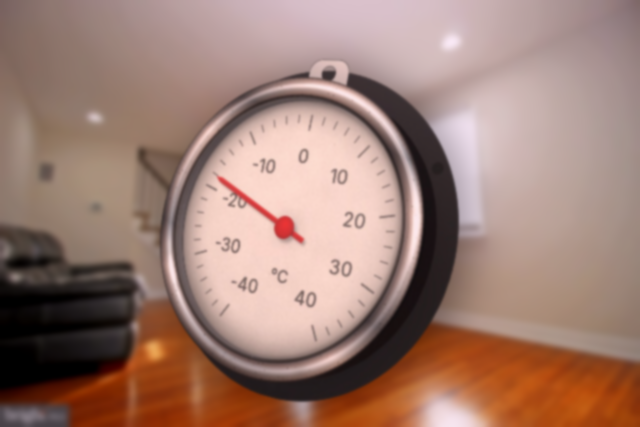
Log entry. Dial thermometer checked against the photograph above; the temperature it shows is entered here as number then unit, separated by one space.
-18 °C
